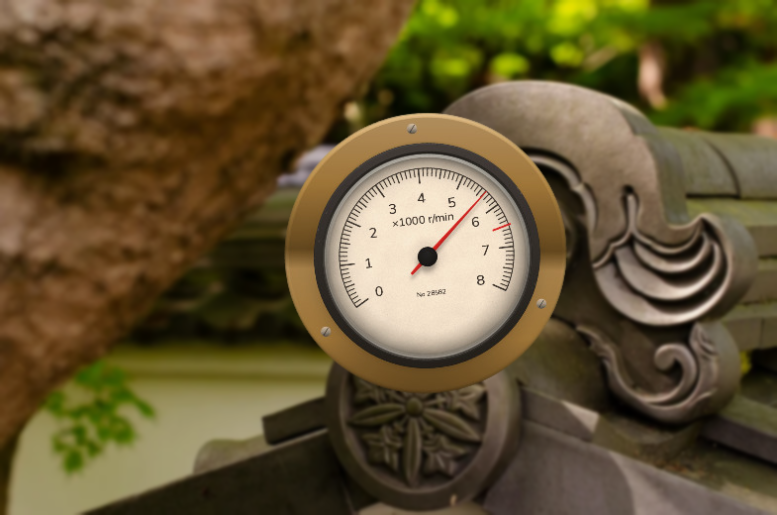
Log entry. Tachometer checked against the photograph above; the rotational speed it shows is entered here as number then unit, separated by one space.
5600 rpm
